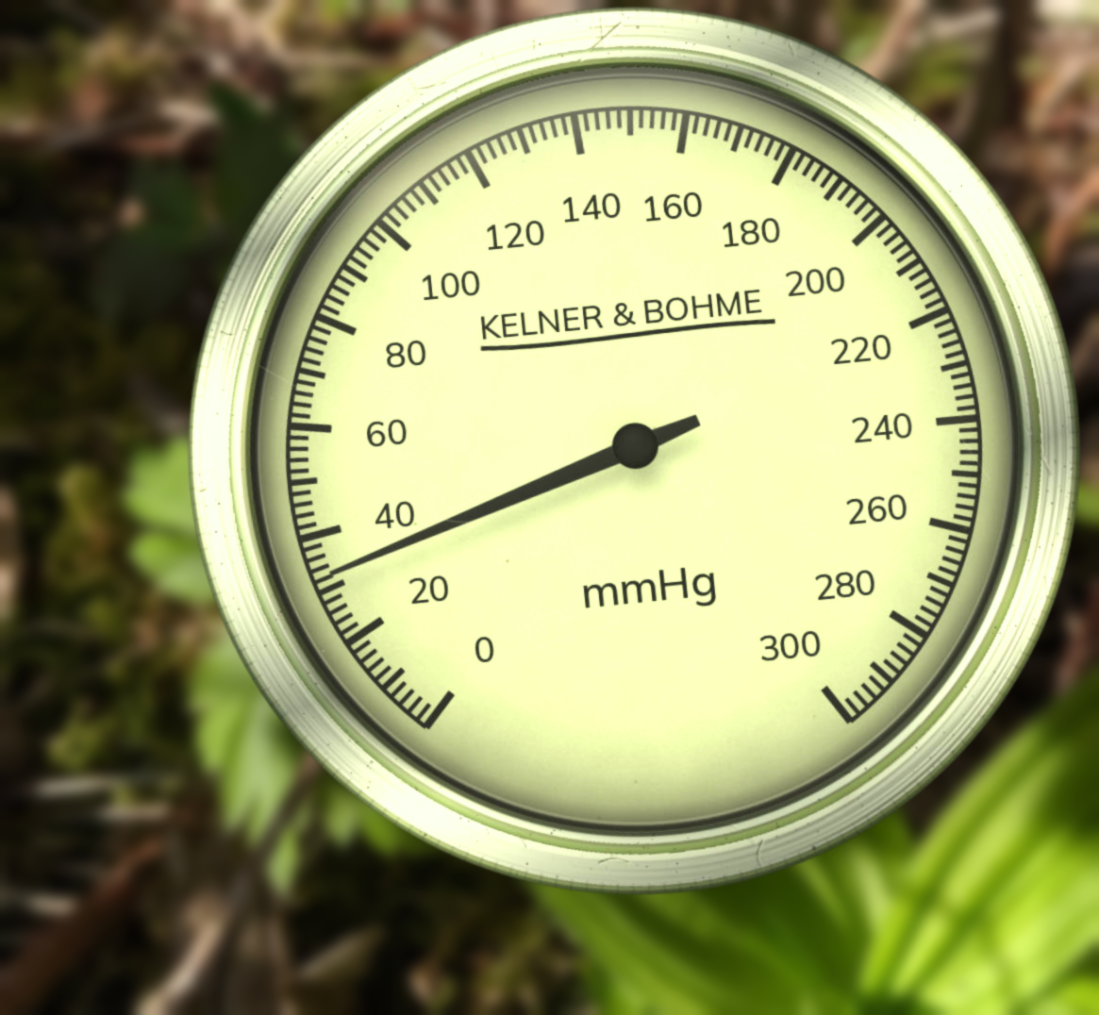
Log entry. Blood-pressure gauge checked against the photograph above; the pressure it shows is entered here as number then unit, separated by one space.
32 mmHg
